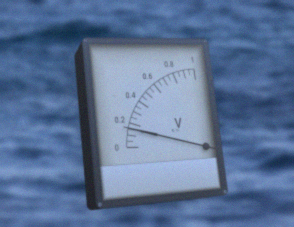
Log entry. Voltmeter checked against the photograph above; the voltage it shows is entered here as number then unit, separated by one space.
0.15 V
